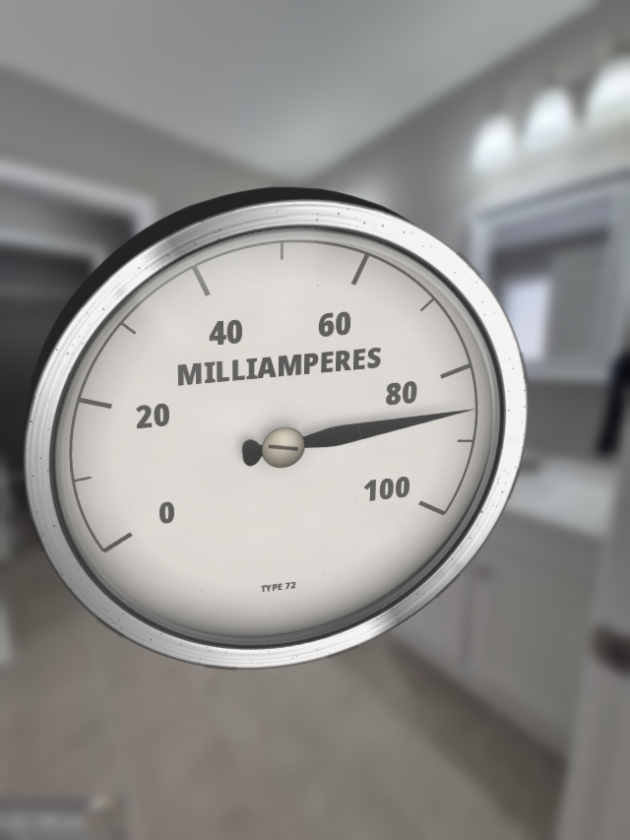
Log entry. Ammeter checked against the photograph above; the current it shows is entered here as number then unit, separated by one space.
85 mA
